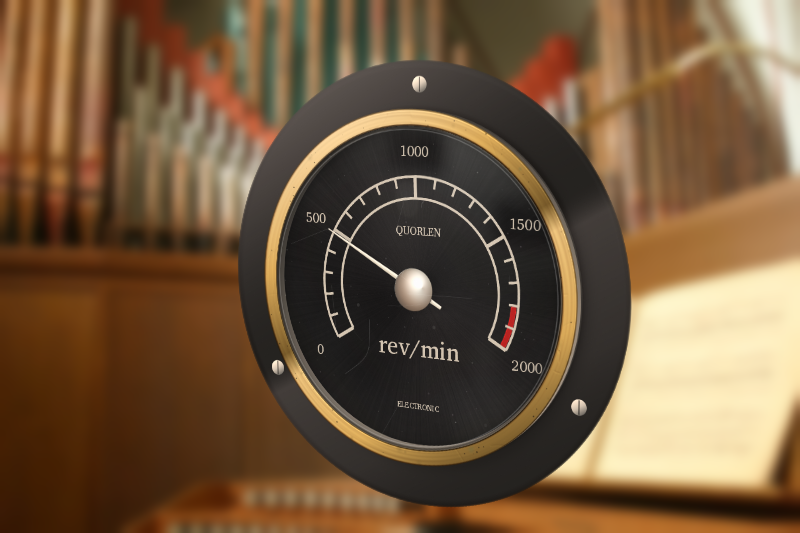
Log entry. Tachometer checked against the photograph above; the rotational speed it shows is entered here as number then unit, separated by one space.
500 rpm
